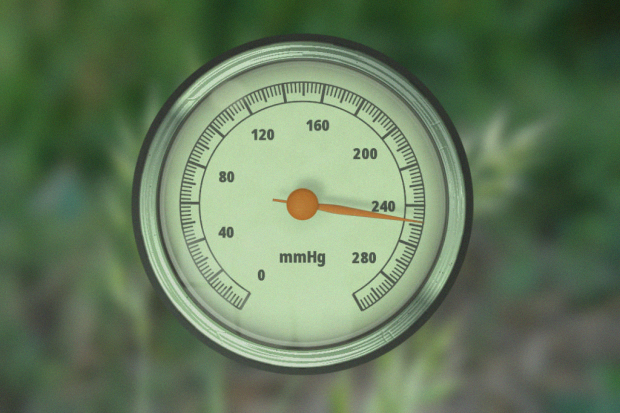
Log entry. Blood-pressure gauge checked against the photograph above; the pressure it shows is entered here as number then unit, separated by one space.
248 mmHg
